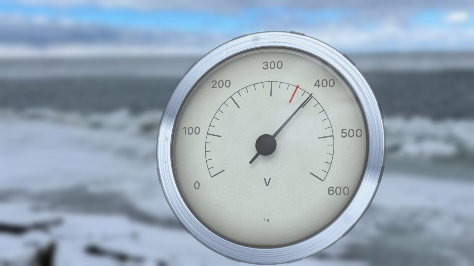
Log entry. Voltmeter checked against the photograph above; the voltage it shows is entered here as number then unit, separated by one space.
400 V
